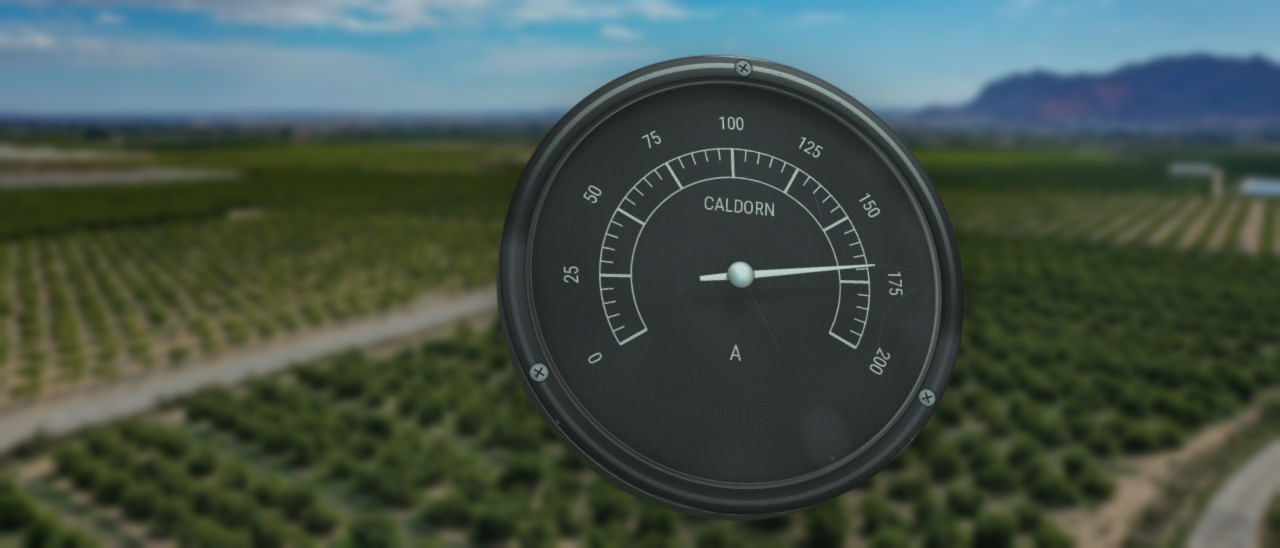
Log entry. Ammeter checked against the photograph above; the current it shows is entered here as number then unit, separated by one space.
170 A
